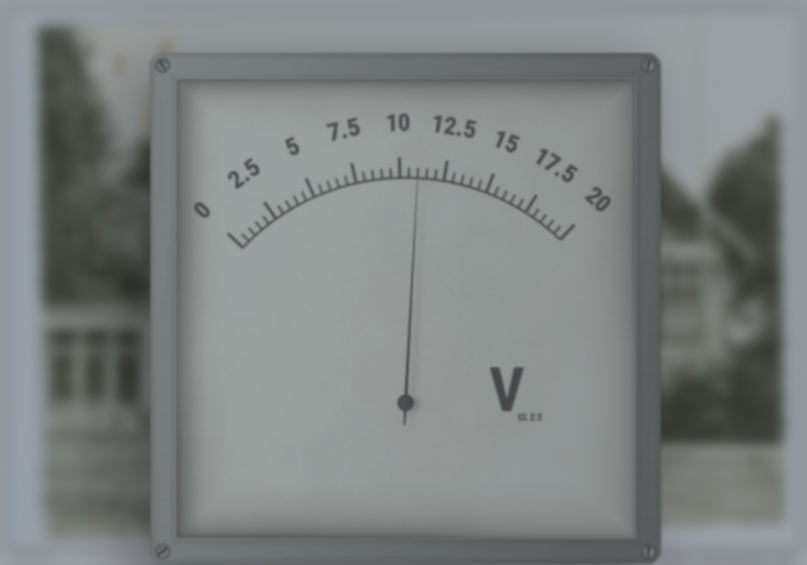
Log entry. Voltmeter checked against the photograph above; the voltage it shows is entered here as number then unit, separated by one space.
11 V
